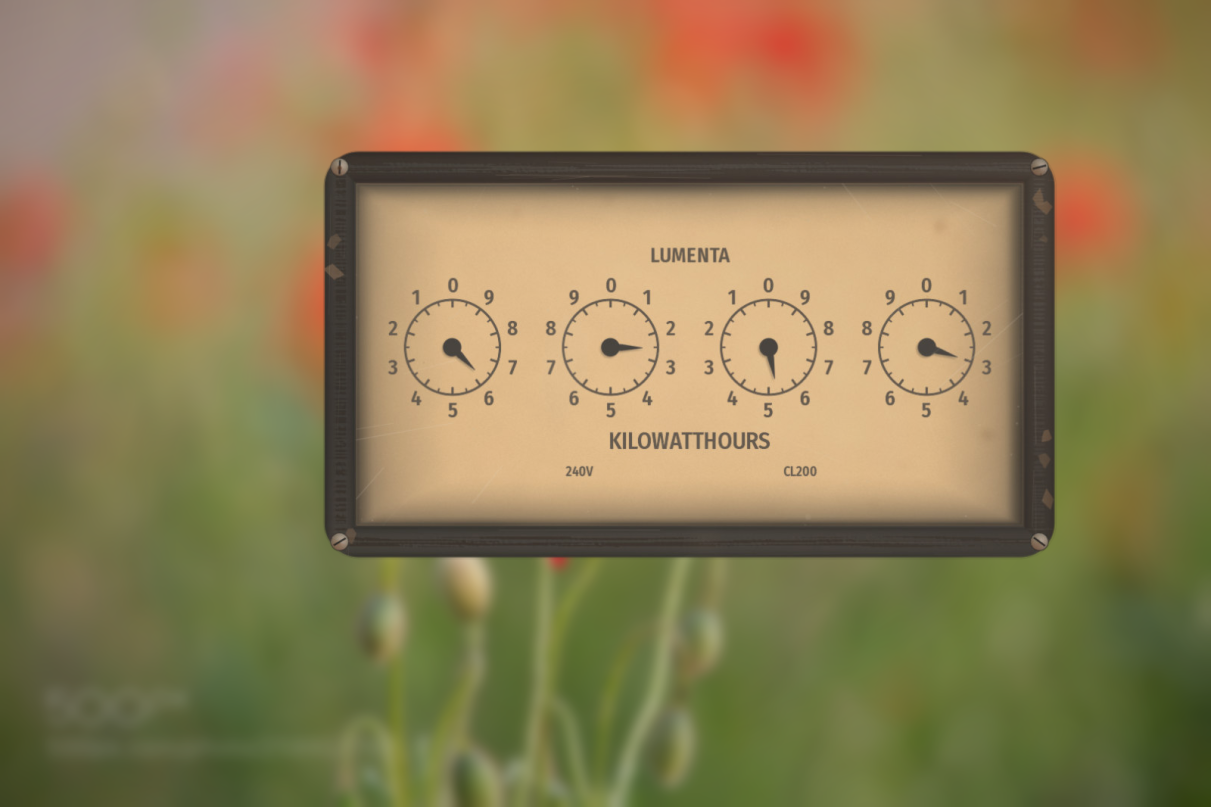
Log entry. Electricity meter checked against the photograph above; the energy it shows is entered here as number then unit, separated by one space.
6253 kWh
